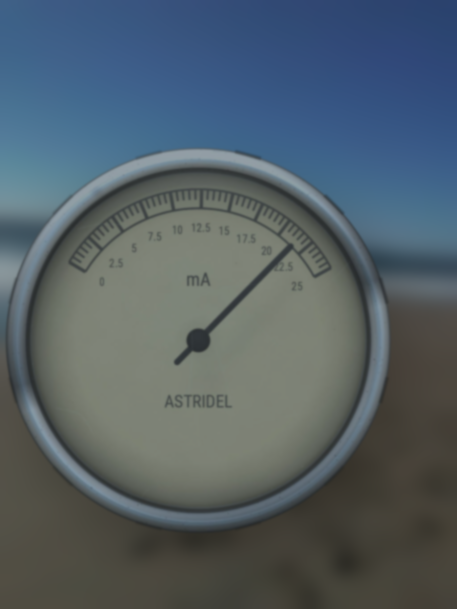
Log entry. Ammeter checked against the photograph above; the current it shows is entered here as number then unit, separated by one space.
21.5 mA
